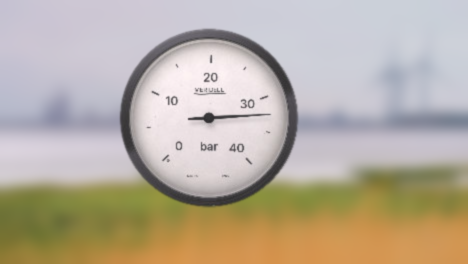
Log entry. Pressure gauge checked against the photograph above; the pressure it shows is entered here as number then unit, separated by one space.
32.5 bar
